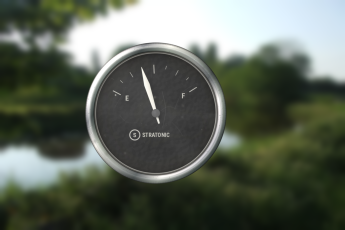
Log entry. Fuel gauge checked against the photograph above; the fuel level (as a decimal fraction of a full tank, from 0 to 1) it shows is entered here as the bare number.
0.375
